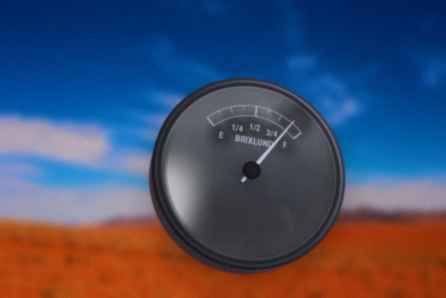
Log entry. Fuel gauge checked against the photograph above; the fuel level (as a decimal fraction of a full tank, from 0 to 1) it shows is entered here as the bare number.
0.875
